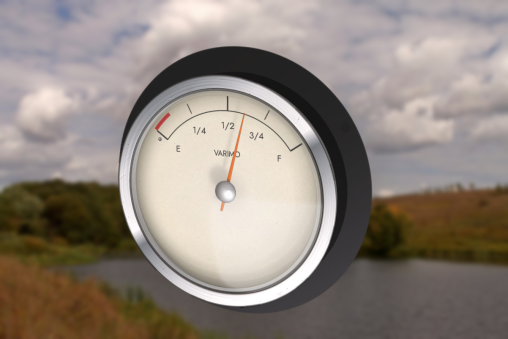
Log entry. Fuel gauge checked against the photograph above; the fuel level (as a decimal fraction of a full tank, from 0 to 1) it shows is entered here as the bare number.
0.625
